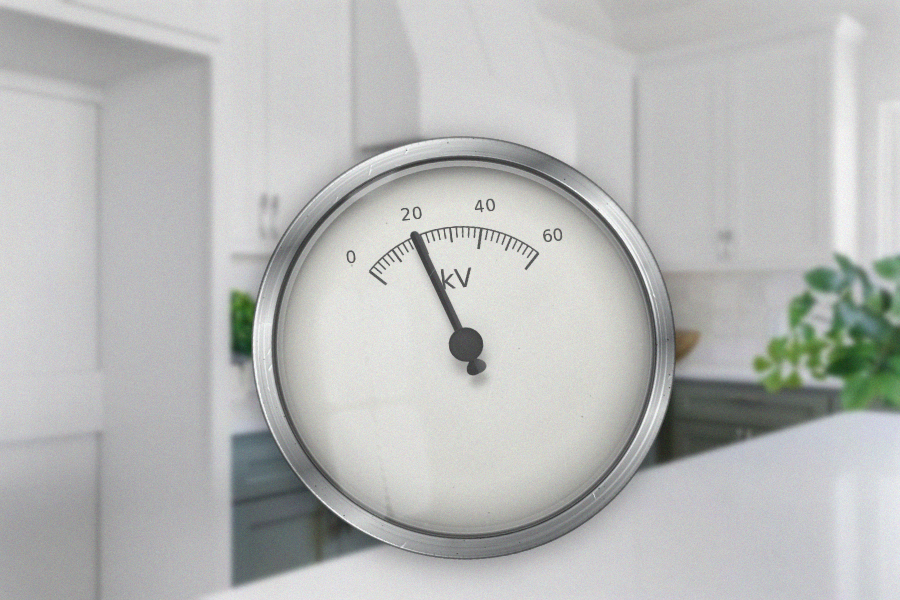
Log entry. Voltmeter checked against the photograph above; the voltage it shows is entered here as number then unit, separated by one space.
18 kV
